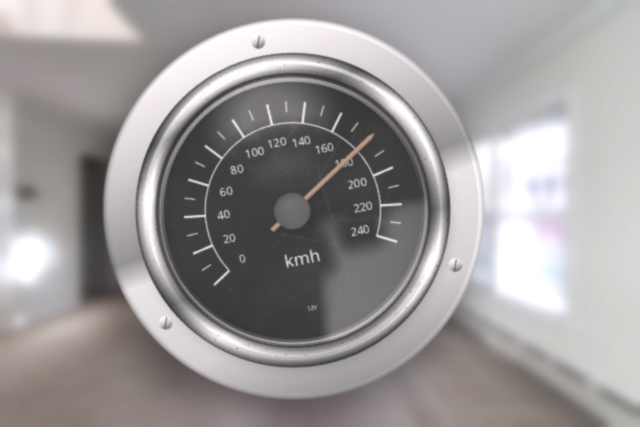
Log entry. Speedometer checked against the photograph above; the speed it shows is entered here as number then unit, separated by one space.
180 km/h
